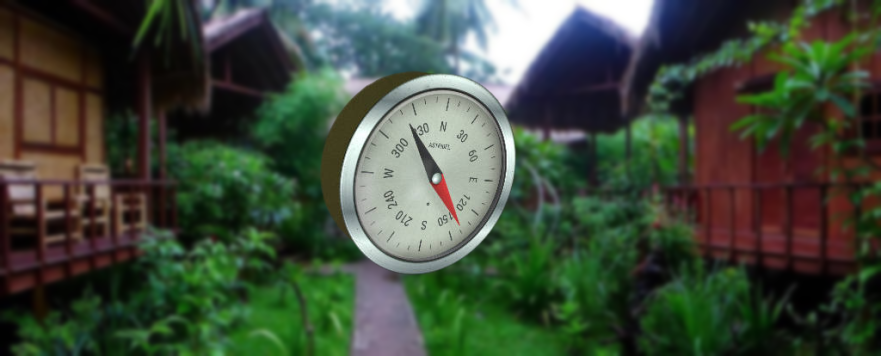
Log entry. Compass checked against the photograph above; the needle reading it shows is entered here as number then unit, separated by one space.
140 °
